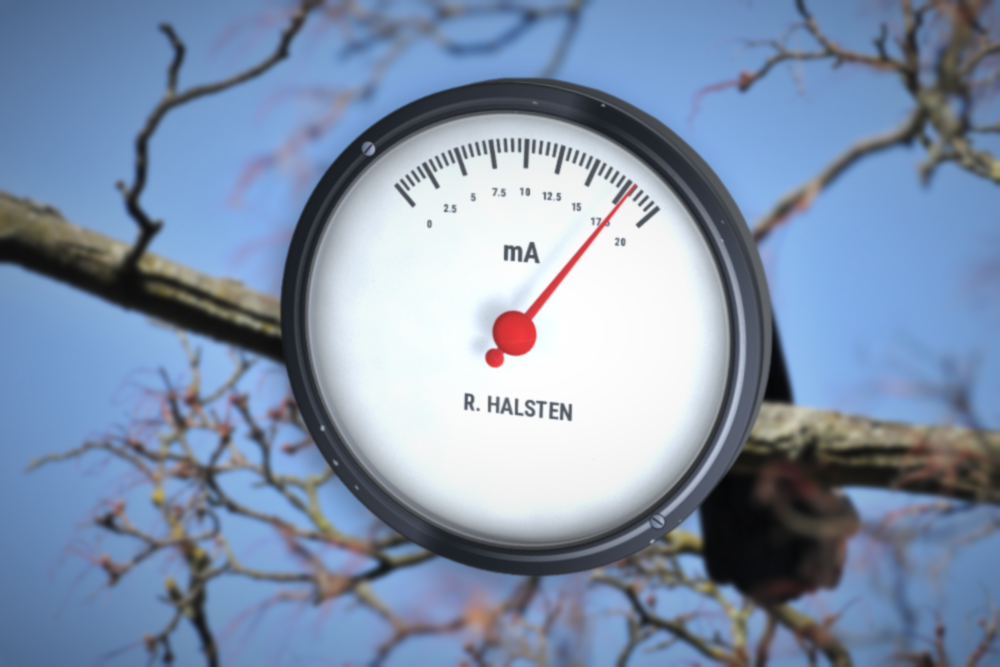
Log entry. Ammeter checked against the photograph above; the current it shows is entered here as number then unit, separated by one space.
18 mA
